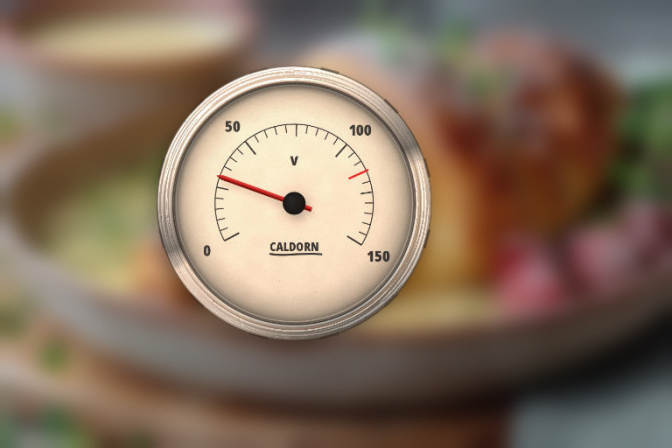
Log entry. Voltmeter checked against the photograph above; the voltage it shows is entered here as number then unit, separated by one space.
30 V
